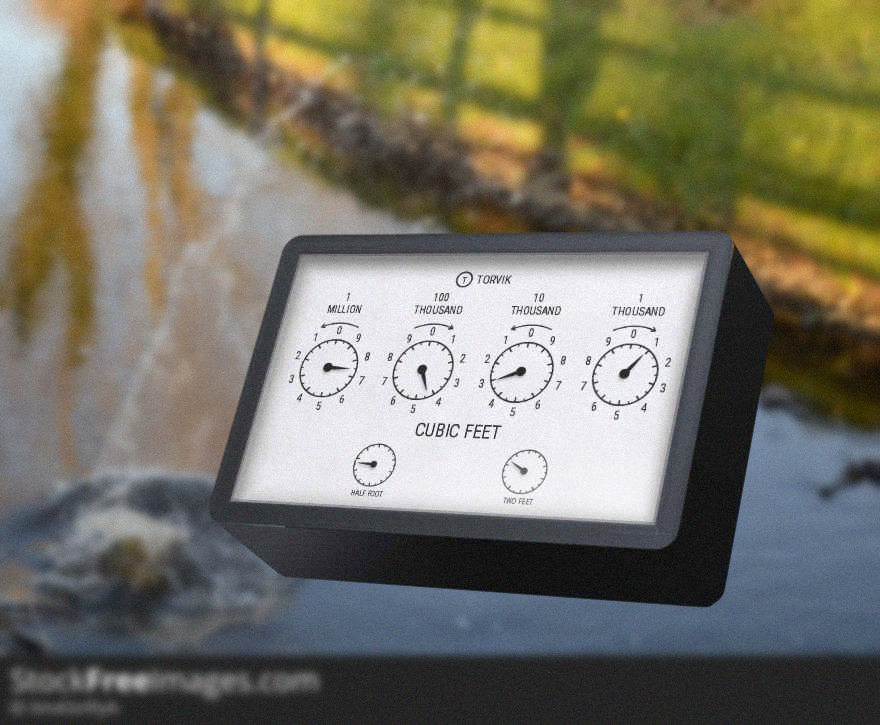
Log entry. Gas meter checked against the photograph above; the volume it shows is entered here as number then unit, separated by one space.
743100 ft³
